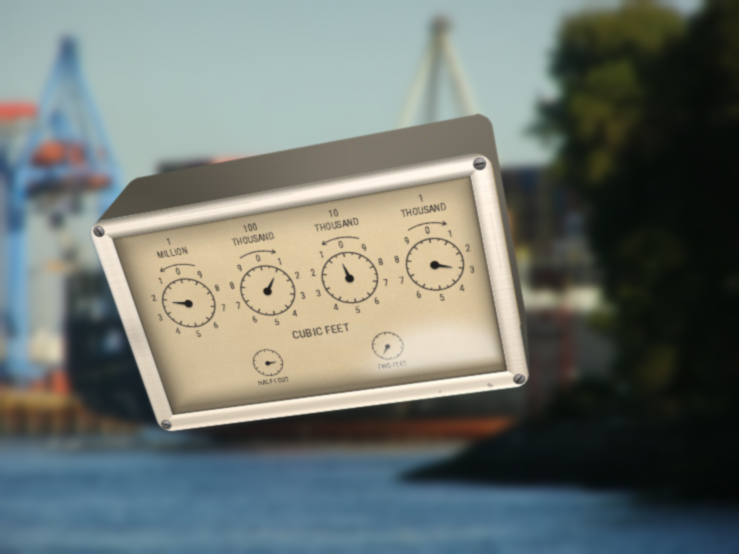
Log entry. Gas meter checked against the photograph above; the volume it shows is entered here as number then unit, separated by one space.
210300 ft³
